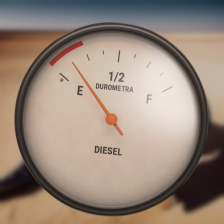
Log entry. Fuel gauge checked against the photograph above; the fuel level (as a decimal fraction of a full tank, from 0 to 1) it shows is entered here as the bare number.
0.125
